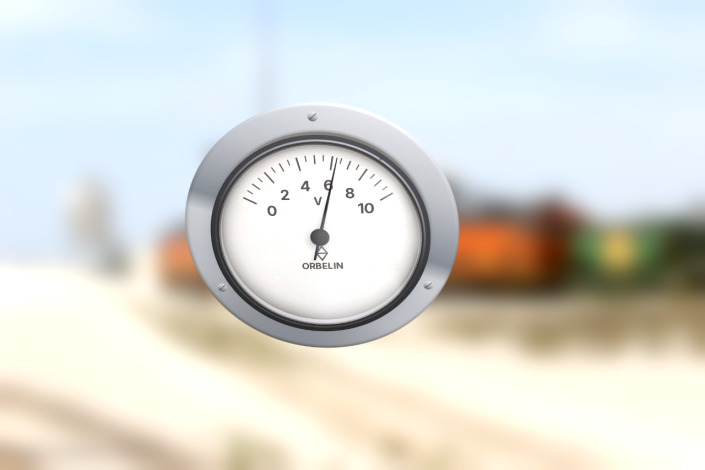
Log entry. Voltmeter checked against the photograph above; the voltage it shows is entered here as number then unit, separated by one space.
6.25 V
